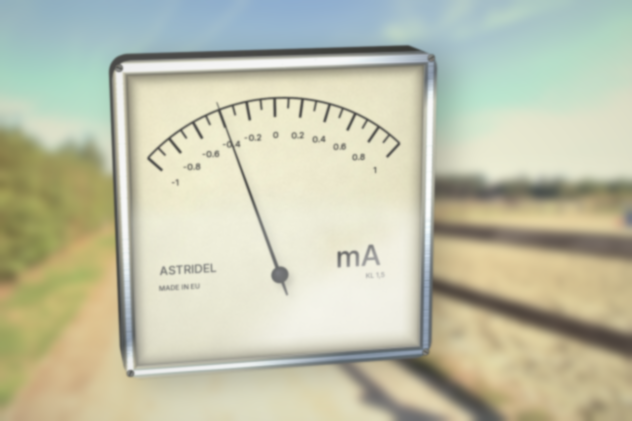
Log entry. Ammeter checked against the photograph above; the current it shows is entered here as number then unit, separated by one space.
-0.4 mA
